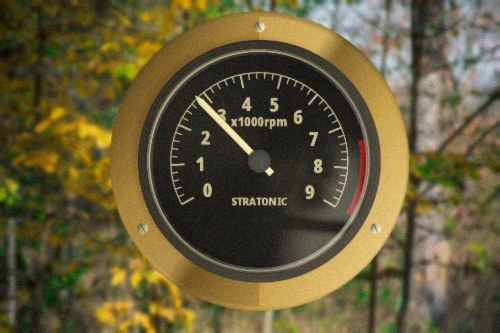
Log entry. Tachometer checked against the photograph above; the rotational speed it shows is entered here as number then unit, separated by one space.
2800 rpm
